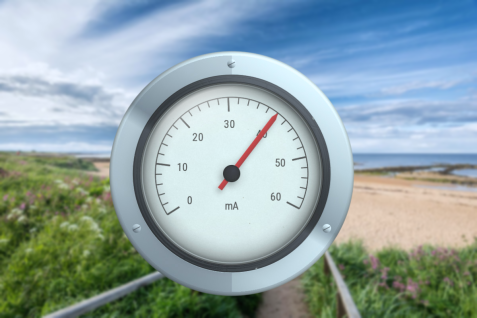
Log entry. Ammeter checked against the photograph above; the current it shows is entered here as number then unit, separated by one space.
40 mA
